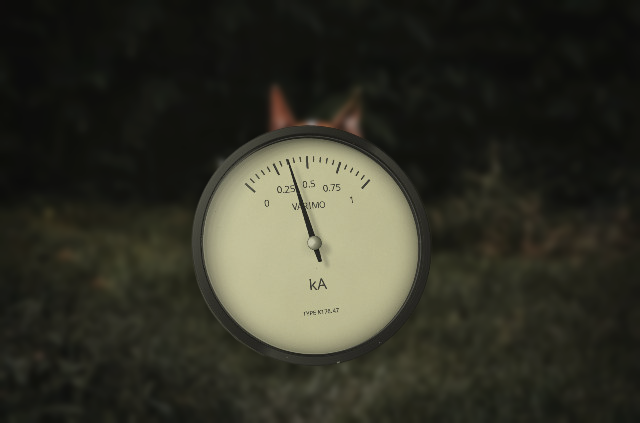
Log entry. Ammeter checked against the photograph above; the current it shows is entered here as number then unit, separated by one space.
0.35 kA
